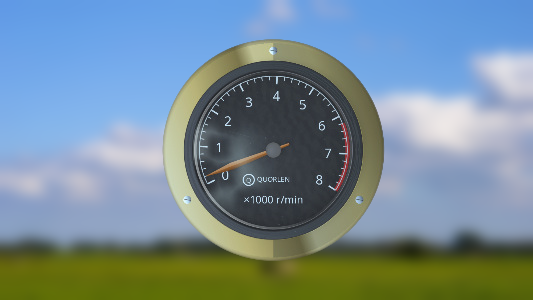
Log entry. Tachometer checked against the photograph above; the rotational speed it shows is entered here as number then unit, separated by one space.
200 rpm
